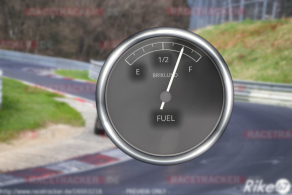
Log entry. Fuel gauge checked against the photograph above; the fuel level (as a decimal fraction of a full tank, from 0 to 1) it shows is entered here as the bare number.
0.75
